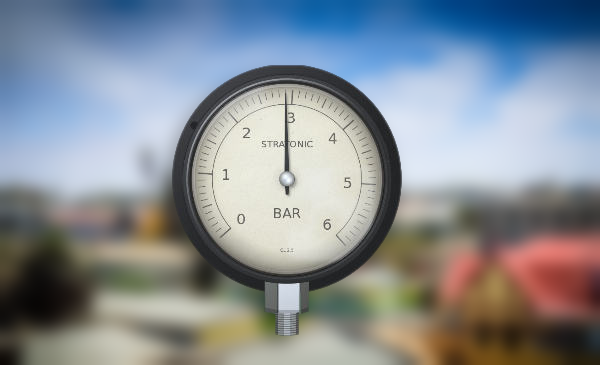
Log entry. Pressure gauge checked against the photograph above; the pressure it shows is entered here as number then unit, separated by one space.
2.9 bar
